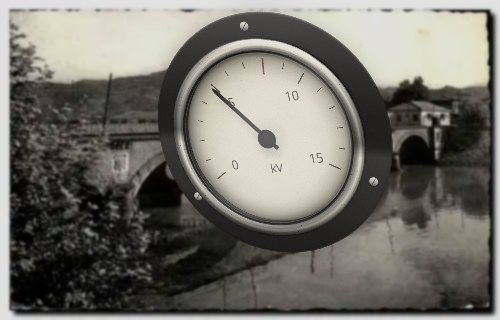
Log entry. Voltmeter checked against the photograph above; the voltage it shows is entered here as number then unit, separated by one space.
5 kV
